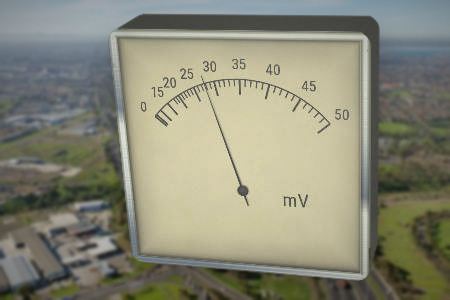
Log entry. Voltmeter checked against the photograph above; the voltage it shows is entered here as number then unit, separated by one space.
28 mV
